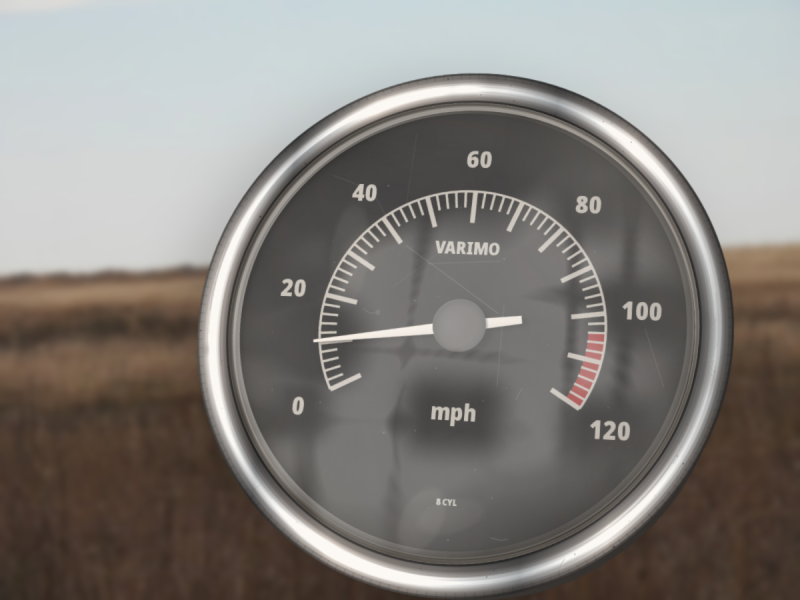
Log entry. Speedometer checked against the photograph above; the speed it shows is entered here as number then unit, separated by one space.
10 mph
